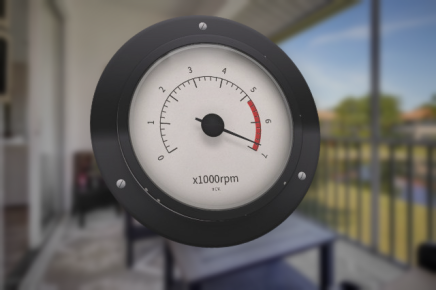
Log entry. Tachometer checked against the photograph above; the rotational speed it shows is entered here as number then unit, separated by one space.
6800 rpm
